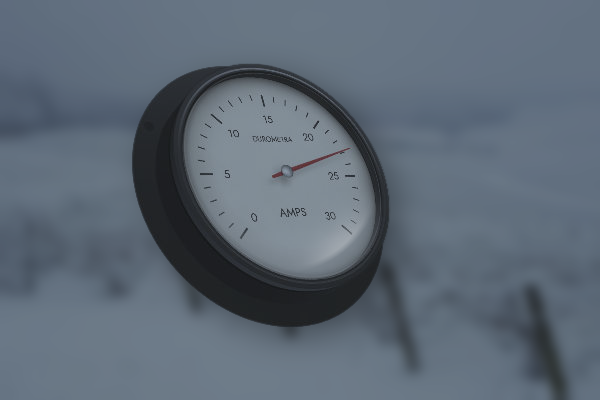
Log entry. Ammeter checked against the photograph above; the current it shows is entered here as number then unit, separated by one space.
23 A
